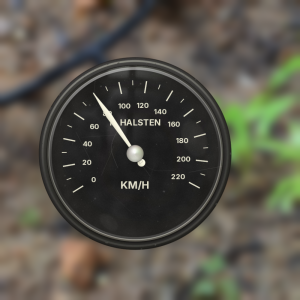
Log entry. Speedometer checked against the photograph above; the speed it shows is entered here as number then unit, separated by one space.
80 km/h
